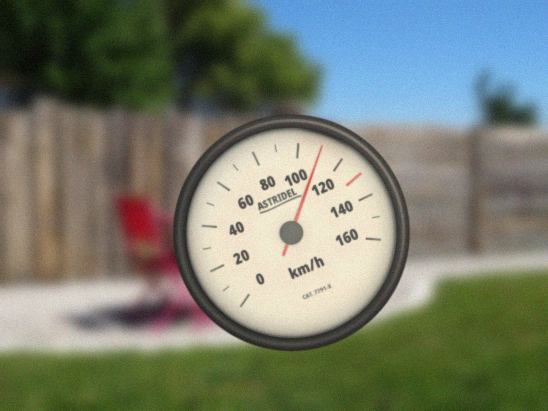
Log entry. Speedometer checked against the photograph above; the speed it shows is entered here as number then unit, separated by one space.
110 km/h
